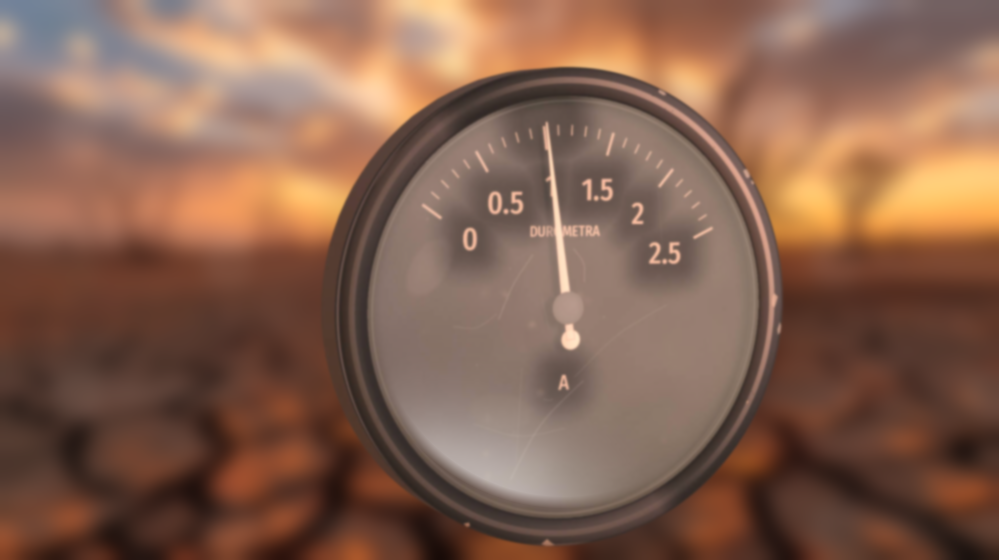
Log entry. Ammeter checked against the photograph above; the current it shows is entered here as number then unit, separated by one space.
1 A
